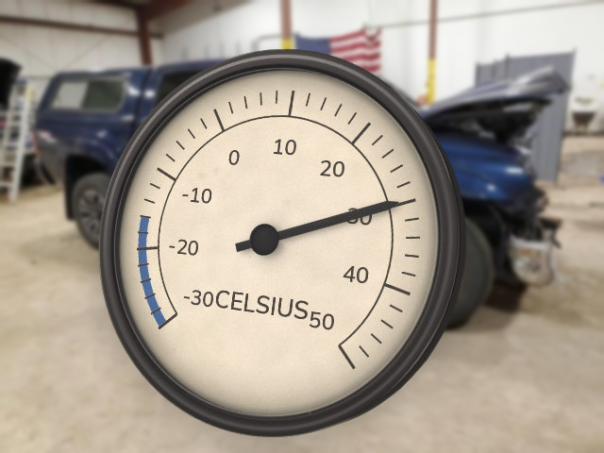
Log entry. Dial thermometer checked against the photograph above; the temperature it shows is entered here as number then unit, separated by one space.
30 °C
